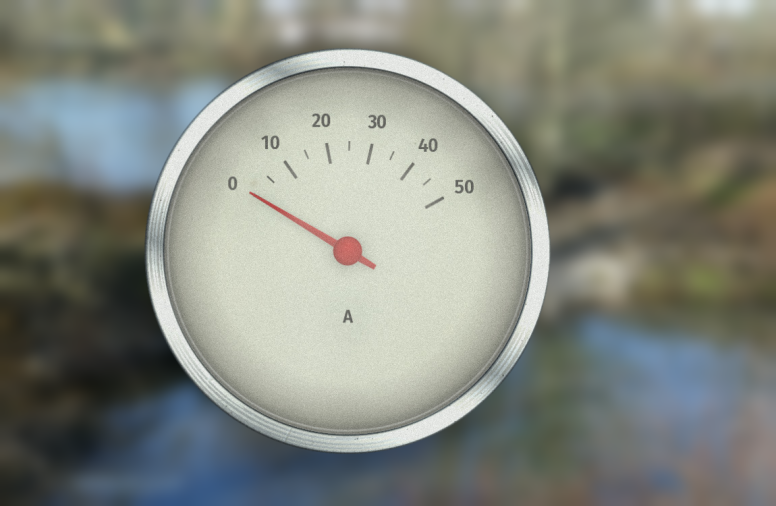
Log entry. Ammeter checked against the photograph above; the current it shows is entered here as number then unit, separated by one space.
0 A
